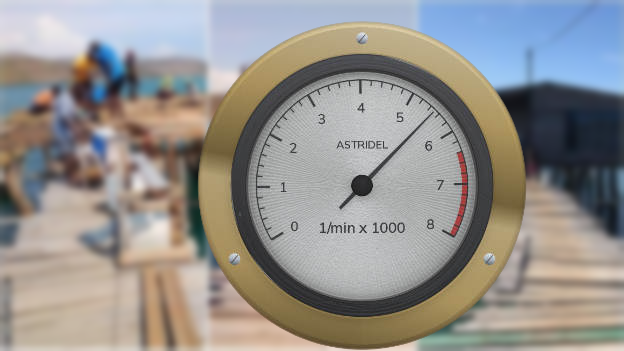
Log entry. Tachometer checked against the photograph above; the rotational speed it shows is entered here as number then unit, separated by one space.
5500 rpm
